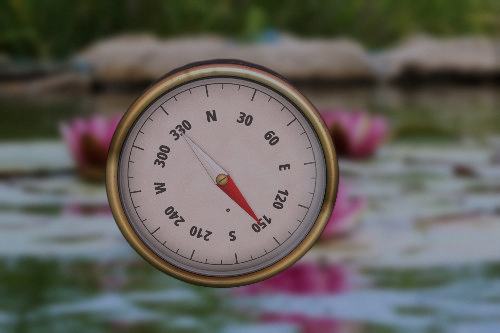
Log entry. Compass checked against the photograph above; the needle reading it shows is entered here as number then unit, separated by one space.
150 °
